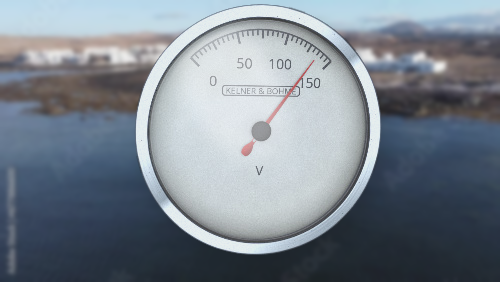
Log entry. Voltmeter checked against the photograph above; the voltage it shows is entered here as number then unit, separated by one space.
135 V
